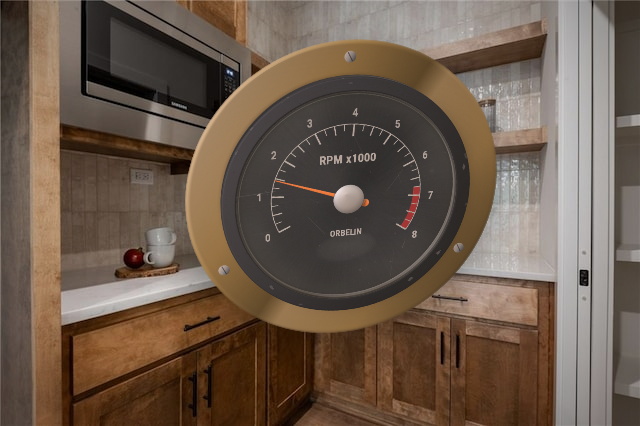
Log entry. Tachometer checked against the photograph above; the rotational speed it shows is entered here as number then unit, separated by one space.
1500 rpm
